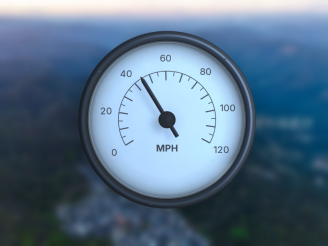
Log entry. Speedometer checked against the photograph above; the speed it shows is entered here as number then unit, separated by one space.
45 mph
